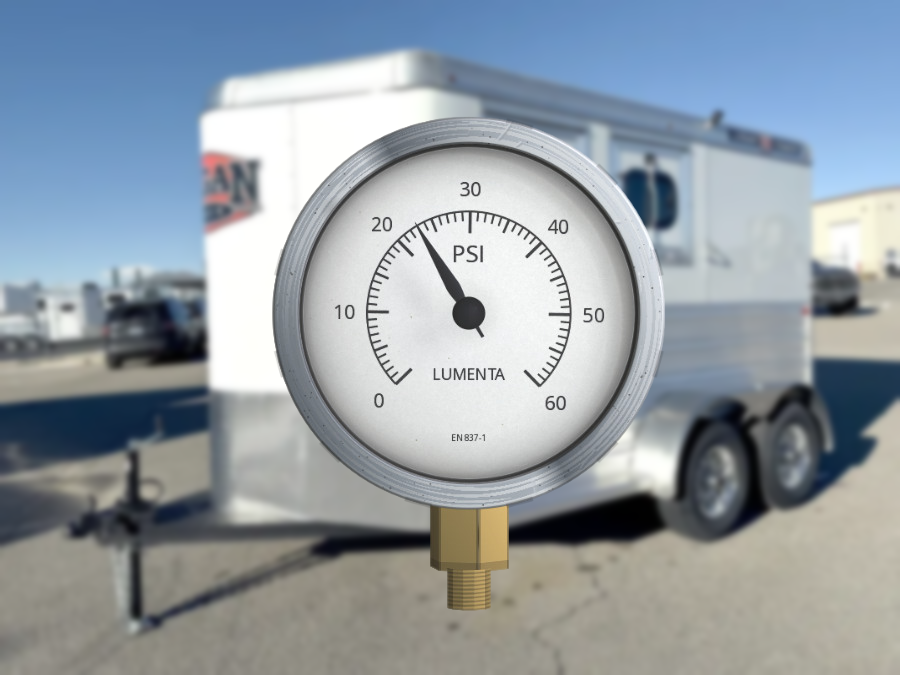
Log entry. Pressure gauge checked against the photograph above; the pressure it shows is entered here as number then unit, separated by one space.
23 psi
